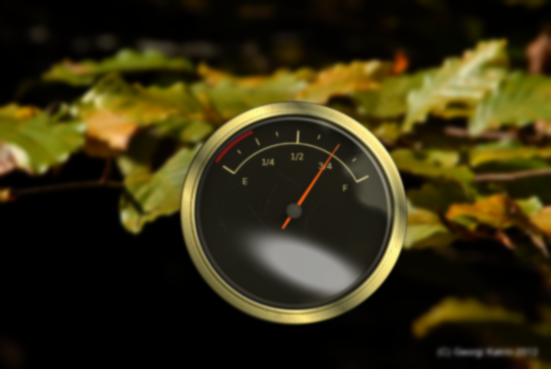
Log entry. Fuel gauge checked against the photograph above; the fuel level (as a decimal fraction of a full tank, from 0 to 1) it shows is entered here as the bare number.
0.75
